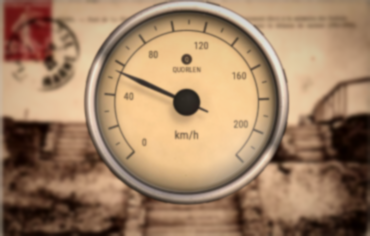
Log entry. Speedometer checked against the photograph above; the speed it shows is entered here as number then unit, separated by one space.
55 km/h
